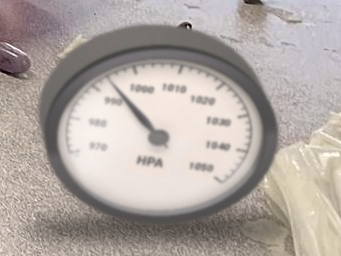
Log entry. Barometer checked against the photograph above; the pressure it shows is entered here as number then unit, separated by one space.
994 hPa
